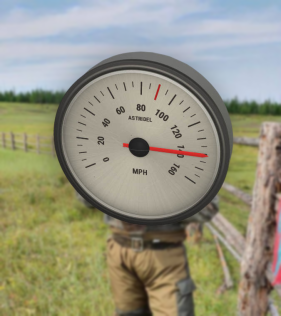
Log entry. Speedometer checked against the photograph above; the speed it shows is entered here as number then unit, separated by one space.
140 mph
